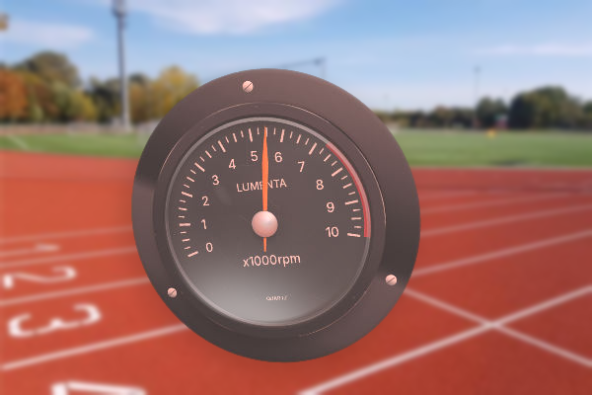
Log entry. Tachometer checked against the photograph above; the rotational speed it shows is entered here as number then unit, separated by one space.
5500 rpm
